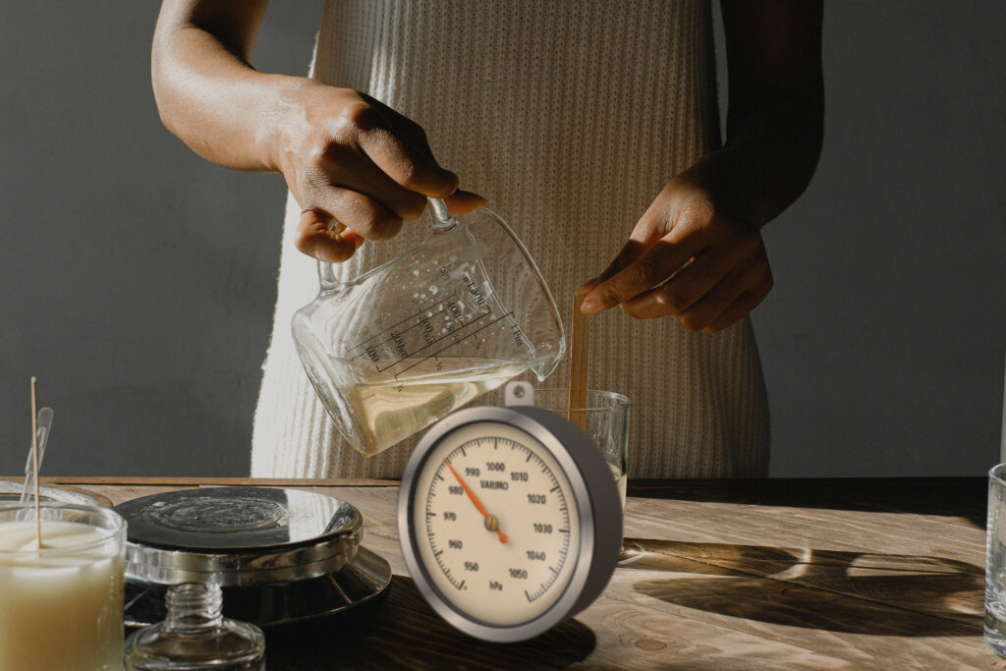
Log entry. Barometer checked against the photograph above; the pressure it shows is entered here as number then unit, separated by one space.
985 hPa
